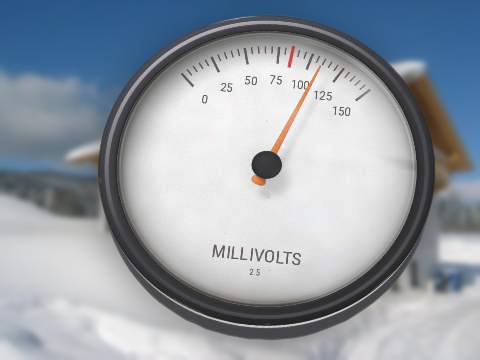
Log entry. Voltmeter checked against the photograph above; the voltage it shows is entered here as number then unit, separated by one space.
110 mV
